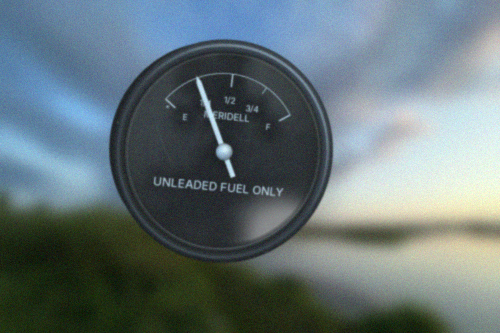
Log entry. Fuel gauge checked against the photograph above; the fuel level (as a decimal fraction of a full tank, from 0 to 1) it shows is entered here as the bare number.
0.25
